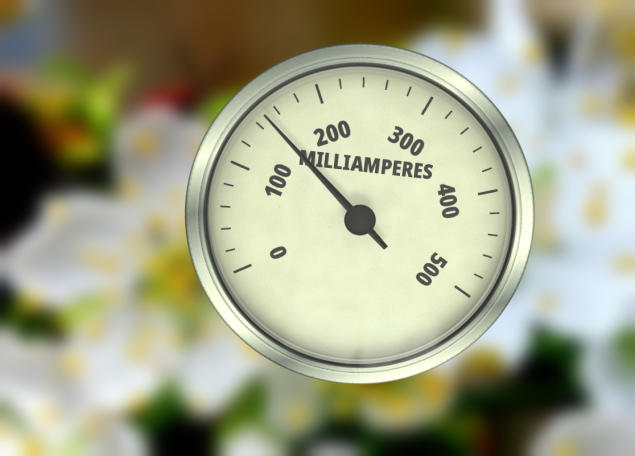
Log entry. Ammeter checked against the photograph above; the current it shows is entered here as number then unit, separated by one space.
150 mA
